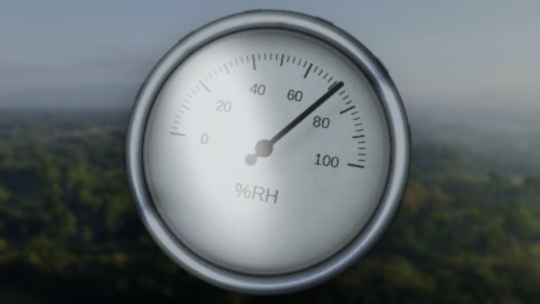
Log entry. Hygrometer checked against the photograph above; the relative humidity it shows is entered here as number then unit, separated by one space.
72 %
